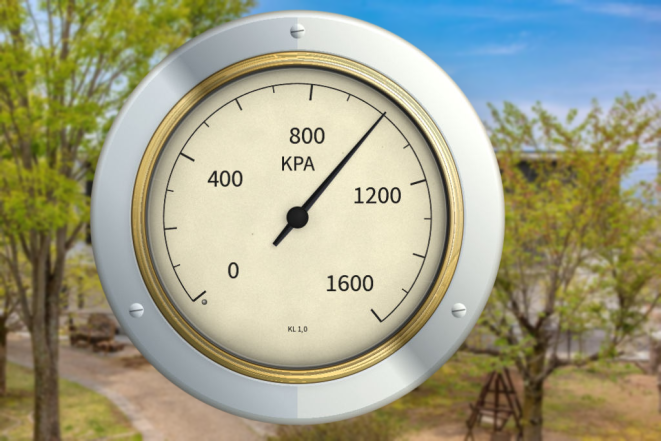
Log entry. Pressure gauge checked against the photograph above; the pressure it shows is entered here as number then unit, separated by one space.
1000 kPa
